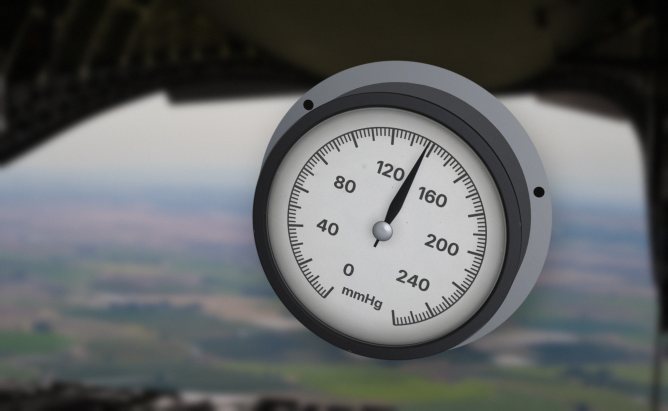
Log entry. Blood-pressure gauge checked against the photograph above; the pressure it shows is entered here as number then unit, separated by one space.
138 mmHg
